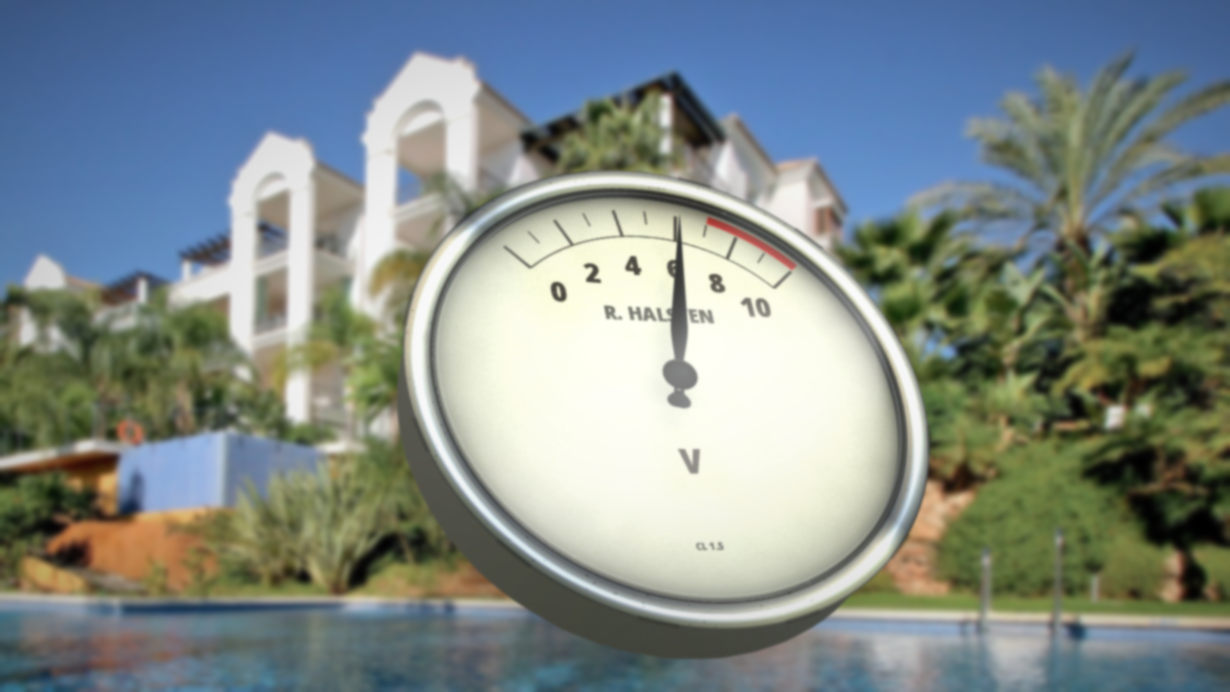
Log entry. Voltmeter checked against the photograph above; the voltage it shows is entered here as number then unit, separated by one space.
6 V
